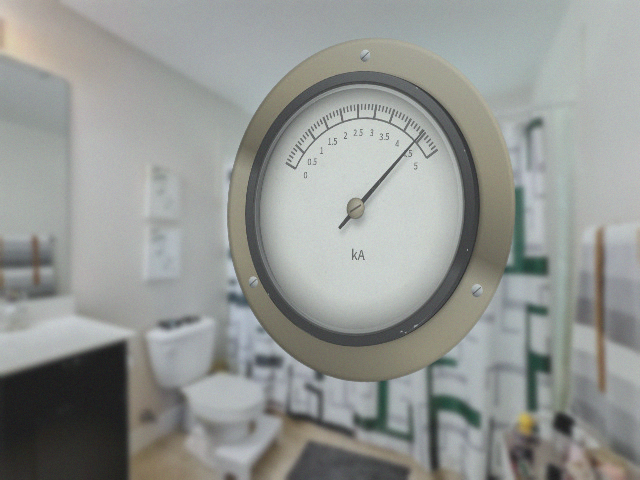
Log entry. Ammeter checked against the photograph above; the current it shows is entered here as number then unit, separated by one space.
4.5 kA
